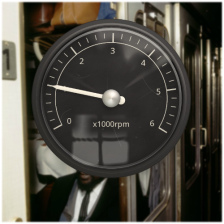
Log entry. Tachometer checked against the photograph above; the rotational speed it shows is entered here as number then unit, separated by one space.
1000 rpm
